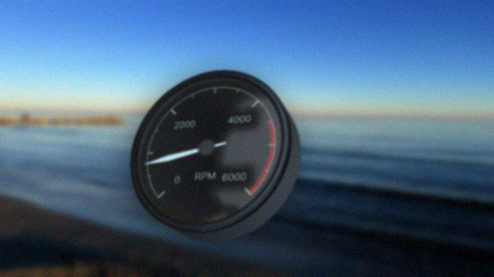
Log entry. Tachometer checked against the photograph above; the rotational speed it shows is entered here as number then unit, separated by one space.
750 rpm
